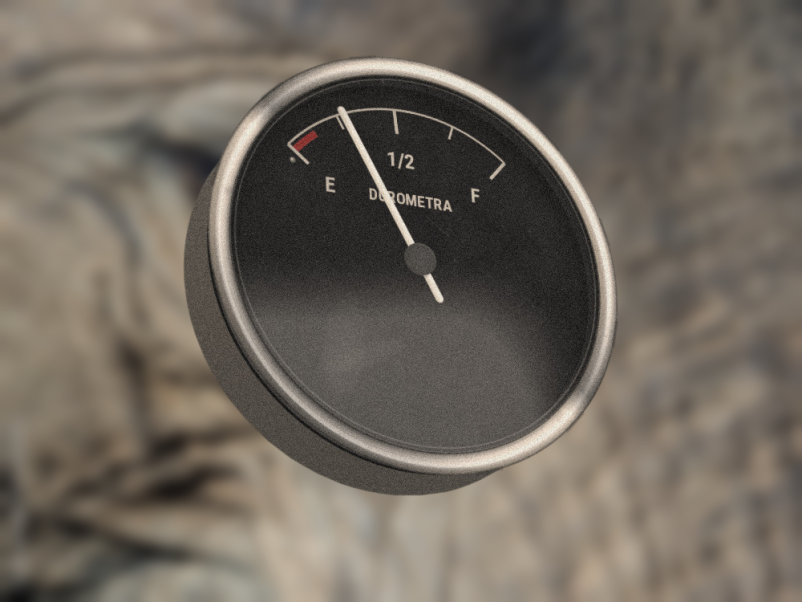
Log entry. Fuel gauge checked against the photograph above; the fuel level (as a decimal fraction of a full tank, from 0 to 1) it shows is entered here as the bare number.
0.25
